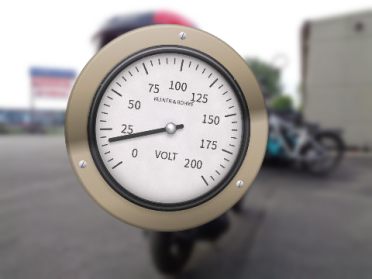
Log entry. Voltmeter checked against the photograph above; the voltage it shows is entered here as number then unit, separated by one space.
17.5 V
